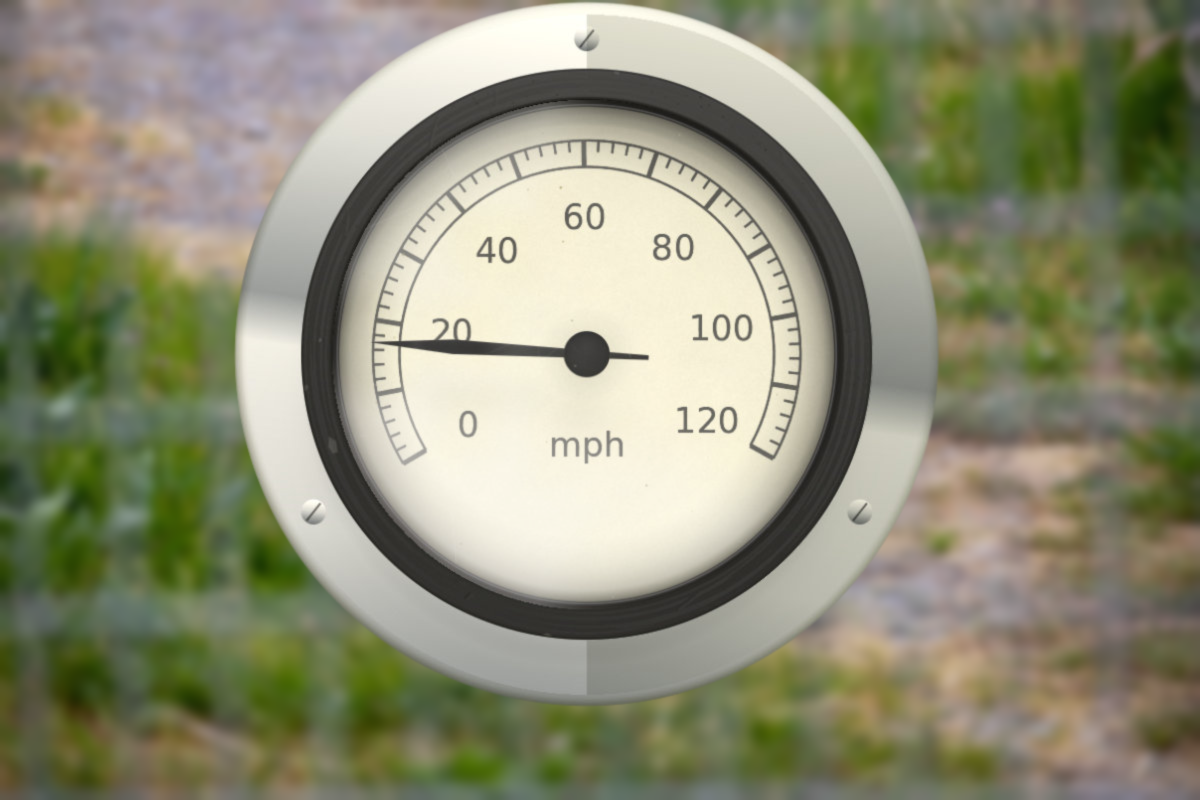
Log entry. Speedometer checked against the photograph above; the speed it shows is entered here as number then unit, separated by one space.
17 mph
